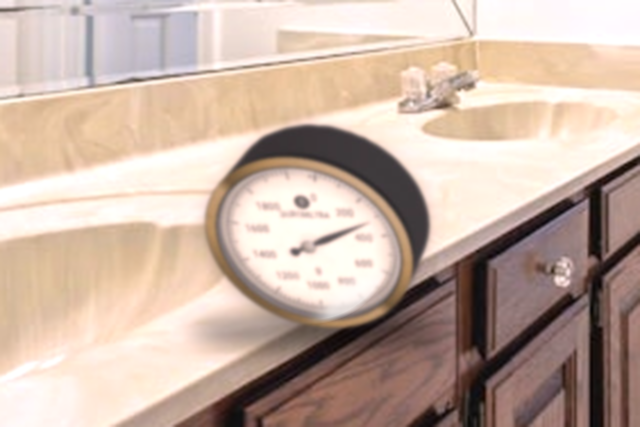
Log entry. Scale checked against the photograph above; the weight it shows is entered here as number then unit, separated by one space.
300 g
